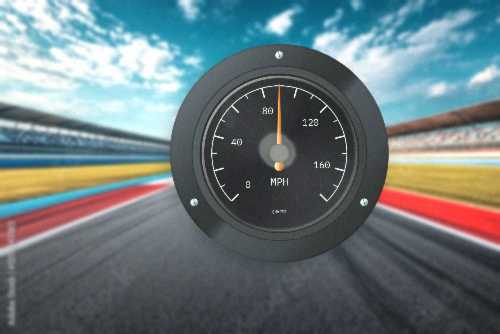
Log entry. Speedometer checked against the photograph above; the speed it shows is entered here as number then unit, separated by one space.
90 mph
